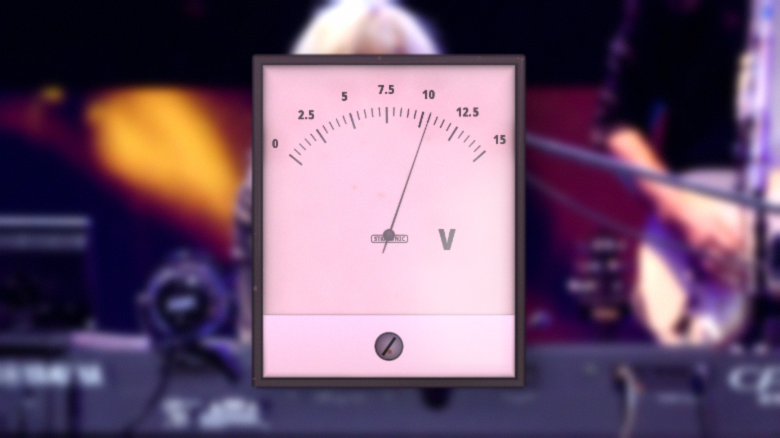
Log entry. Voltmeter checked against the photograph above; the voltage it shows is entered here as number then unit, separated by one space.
10.5 V
